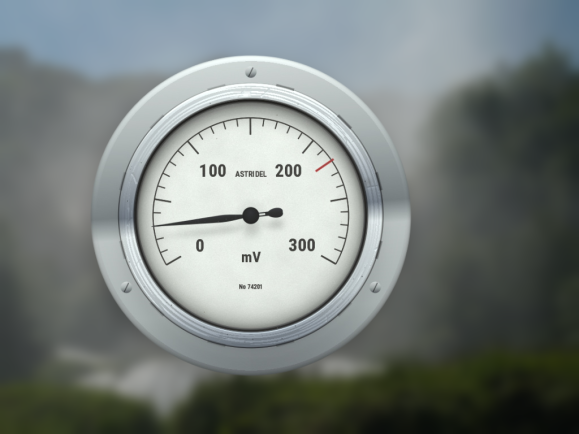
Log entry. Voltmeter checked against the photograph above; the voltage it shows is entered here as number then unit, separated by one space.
30 mV
